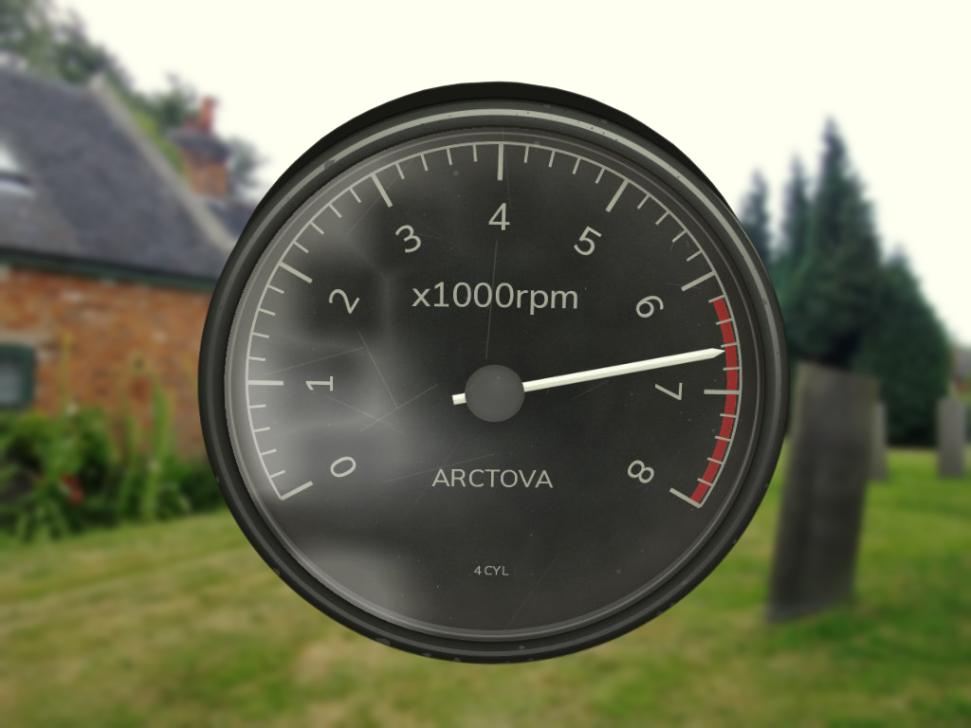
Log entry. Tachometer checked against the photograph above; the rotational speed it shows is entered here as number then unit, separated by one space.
6600 rpm
